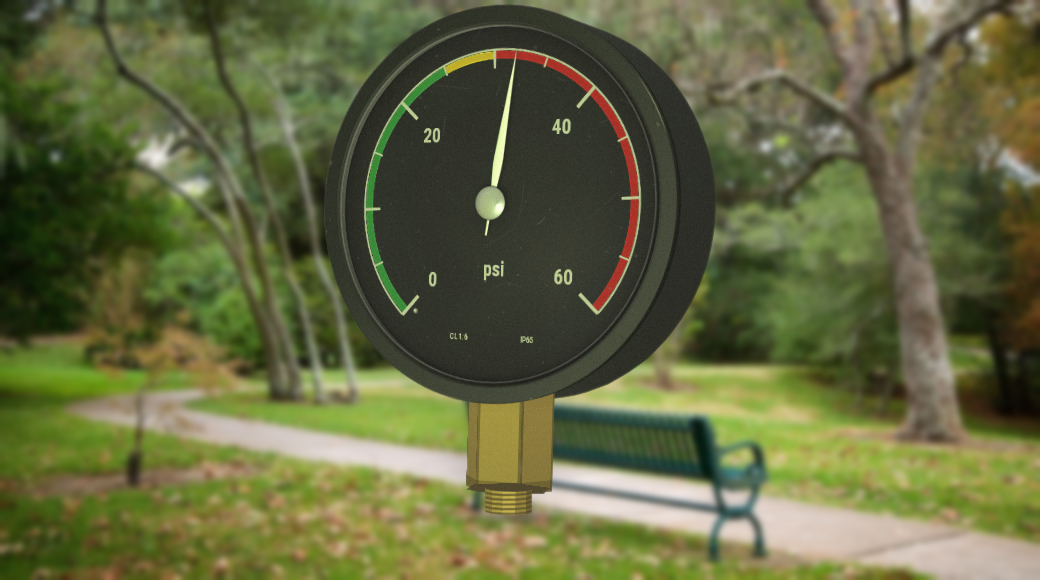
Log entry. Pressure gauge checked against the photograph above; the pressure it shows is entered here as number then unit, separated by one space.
32.5 psi
